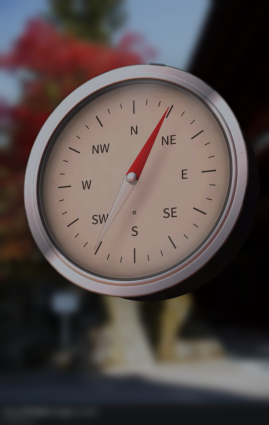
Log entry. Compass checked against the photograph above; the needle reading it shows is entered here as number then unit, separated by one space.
30 °
